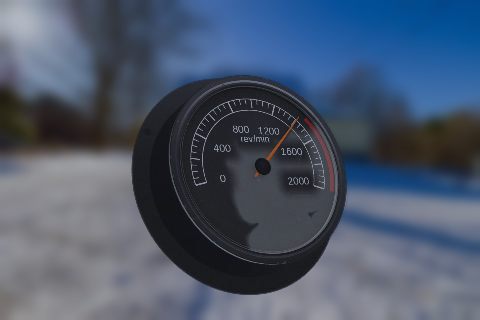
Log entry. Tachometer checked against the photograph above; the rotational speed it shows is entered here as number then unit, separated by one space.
1400 rpm
